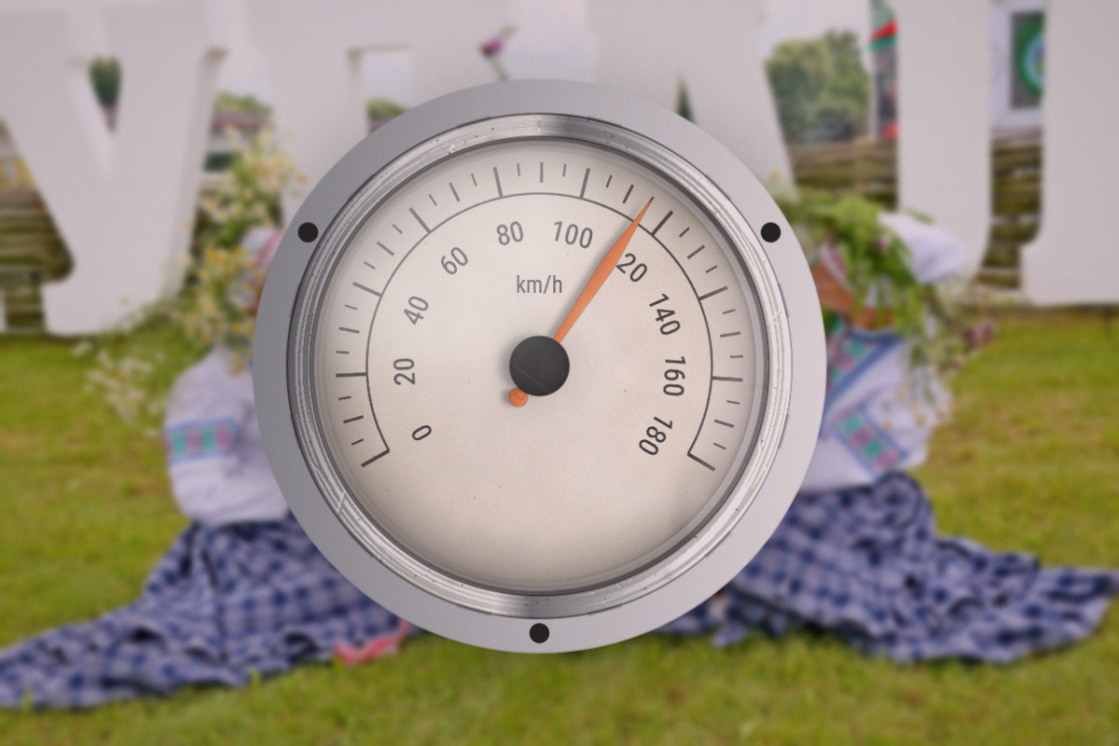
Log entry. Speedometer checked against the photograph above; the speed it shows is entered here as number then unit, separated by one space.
115 km/h
